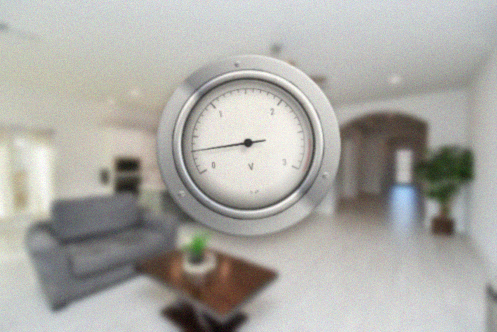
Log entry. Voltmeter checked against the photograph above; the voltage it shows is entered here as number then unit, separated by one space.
0.3 V
